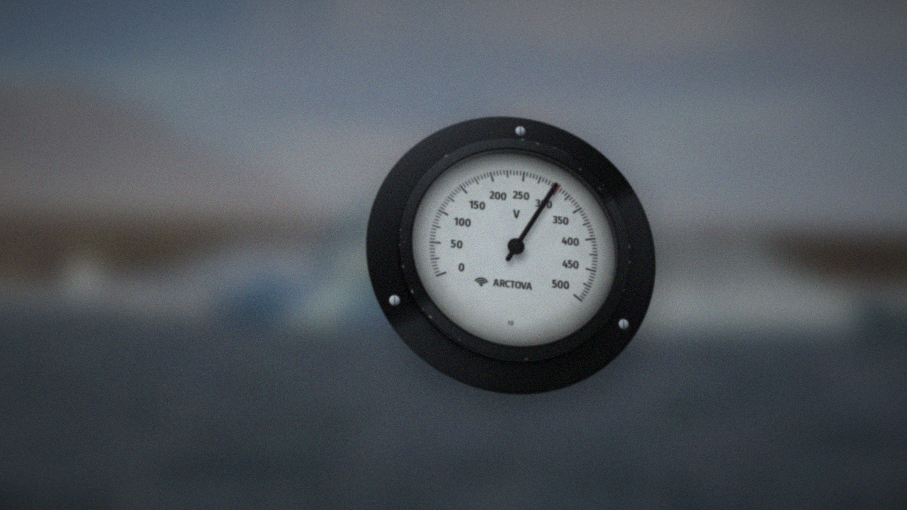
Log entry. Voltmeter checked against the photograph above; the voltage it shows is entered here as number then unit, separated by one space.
300 V
